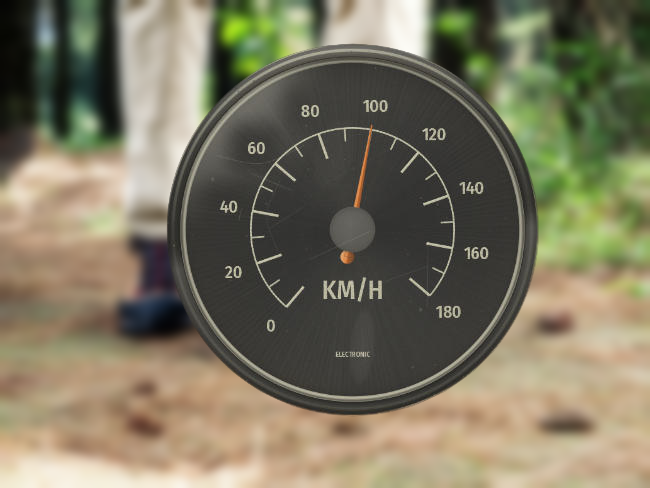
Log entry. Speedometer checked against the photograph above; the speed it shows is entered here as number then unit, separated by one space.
100 km/h
